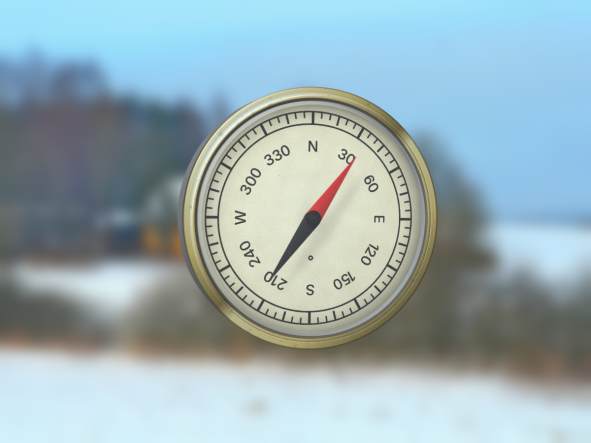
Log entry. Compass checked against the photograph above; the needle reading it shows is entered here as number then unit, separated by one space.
35 °
